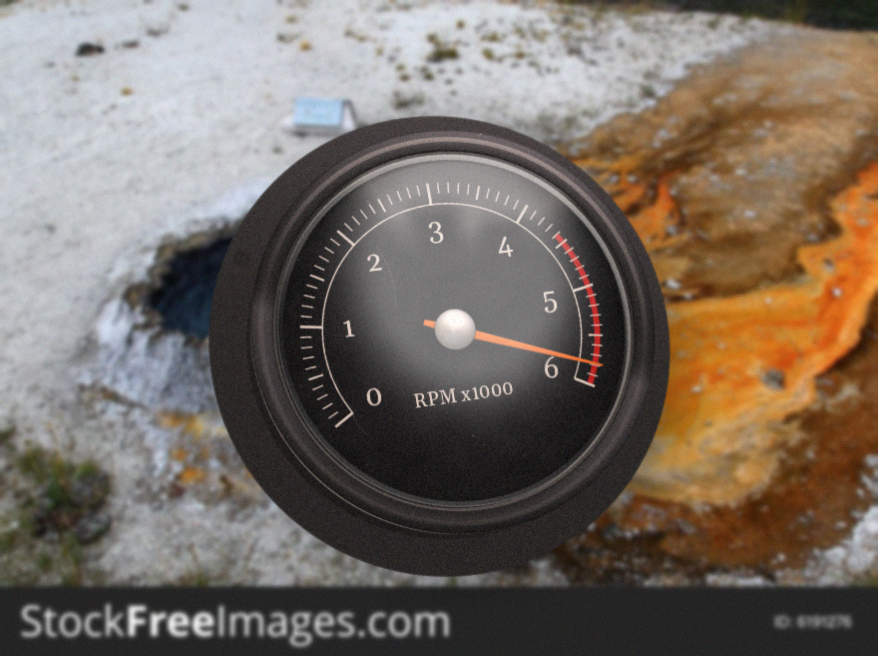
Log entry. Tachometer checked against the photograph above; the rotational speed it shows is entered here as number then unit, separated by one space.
5800 rpm
